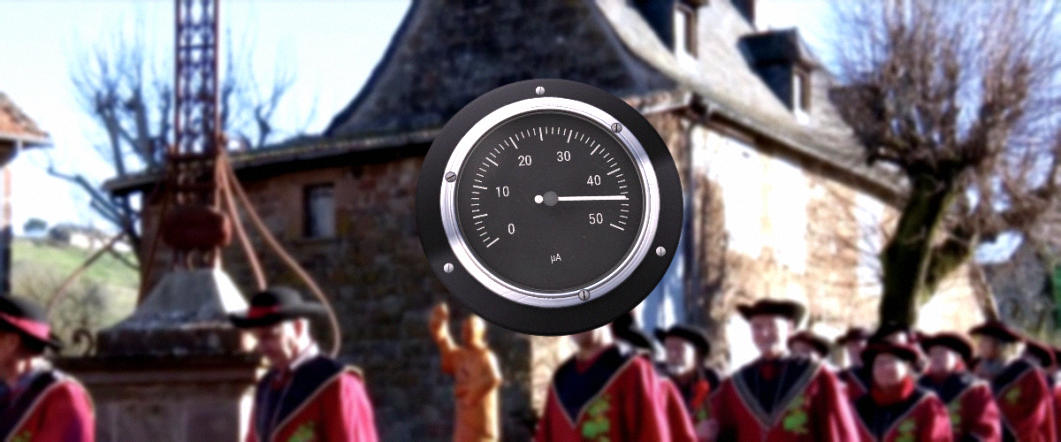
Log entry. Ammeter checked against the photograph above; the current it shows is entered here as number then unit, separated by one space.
45 µA
